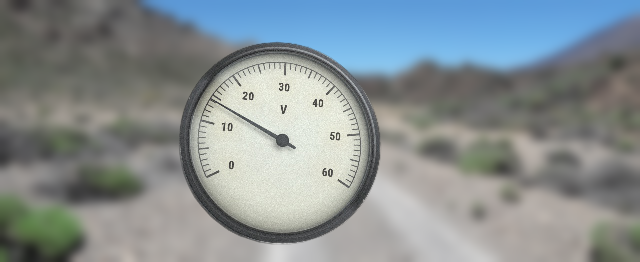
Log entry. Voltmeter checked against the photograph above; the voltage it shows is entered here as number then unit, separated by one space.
14 V
